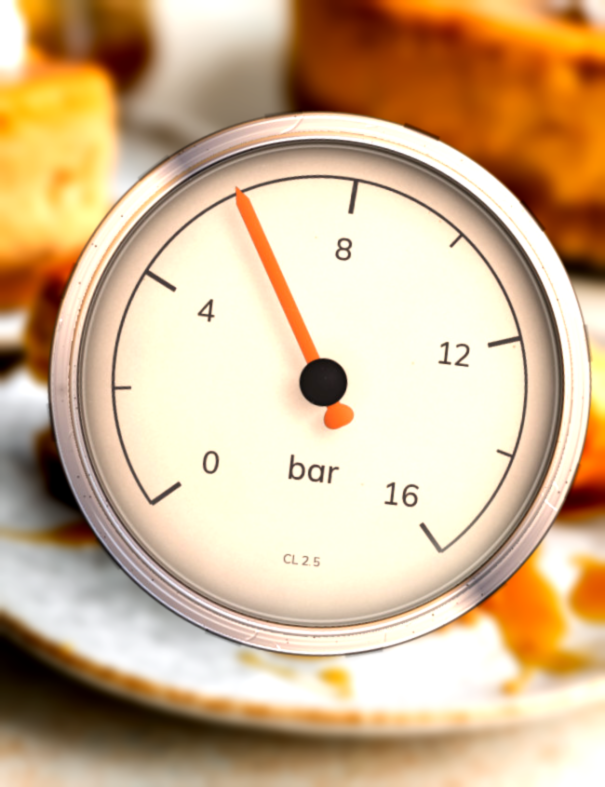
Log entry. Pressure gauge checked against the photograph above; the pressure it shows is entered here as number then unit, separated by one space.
6 bar
